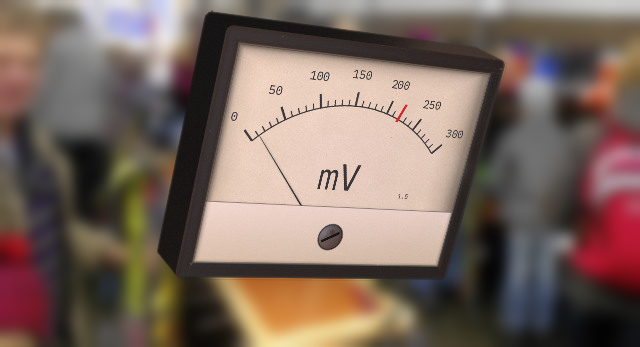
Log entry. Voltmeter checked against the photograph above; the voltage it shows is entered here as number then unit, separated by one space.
10 mV
